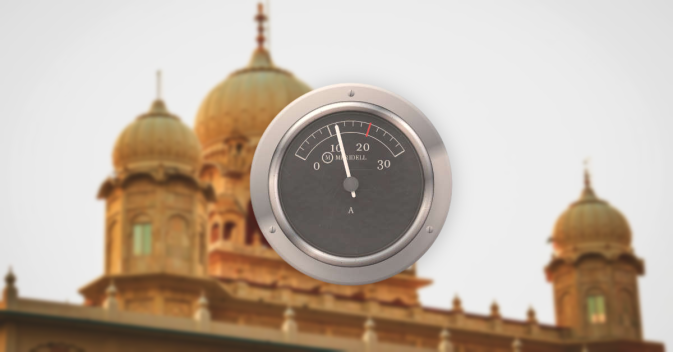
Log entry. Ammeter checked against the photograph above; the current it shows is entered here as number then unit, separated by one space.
12 A
